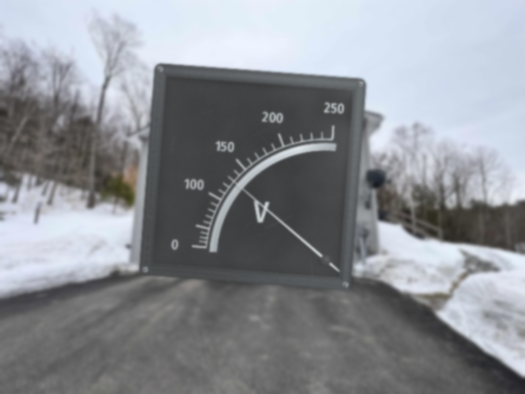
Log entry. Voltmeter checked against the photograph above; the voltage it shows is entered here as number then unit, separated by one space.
130 V
